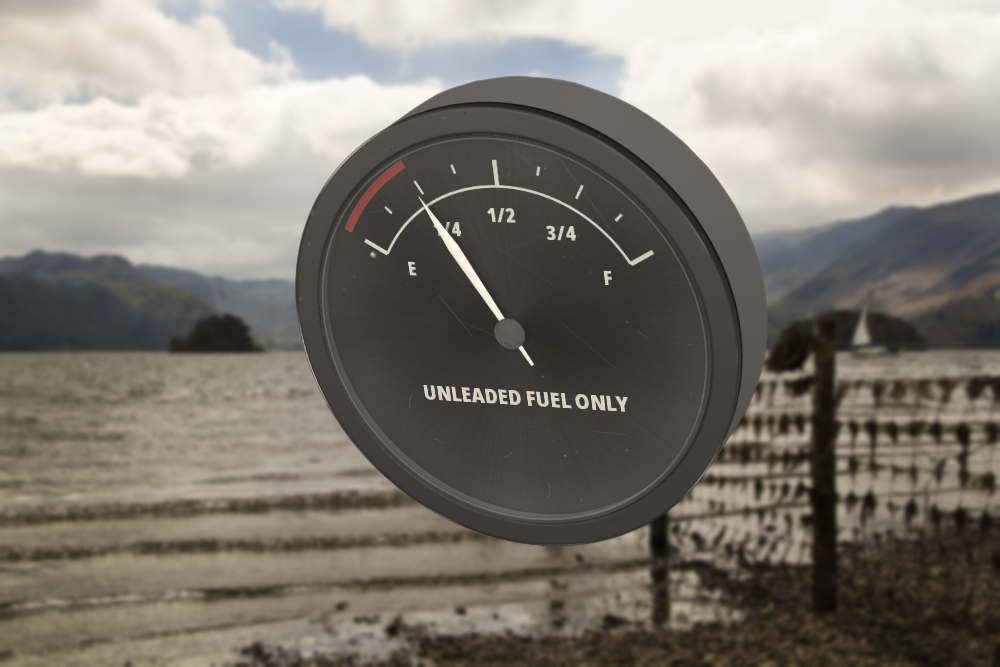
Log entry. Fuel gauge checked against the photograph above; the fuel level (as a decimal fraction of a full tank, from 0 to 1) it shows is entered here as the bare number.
0.25
